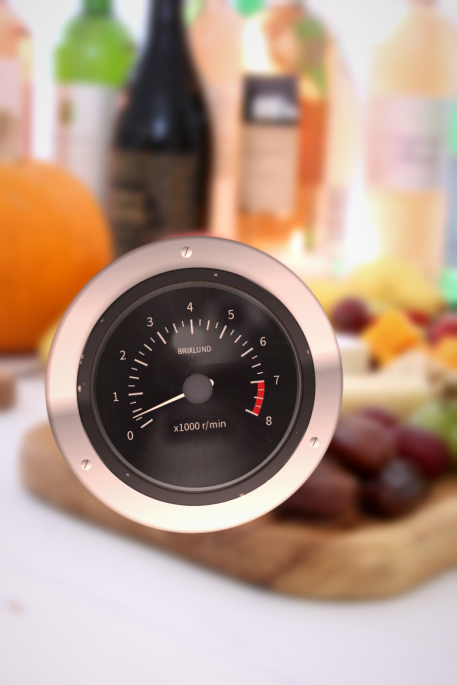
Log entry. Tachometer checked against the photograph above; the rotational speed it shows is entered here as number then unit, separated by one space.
375 rpm
